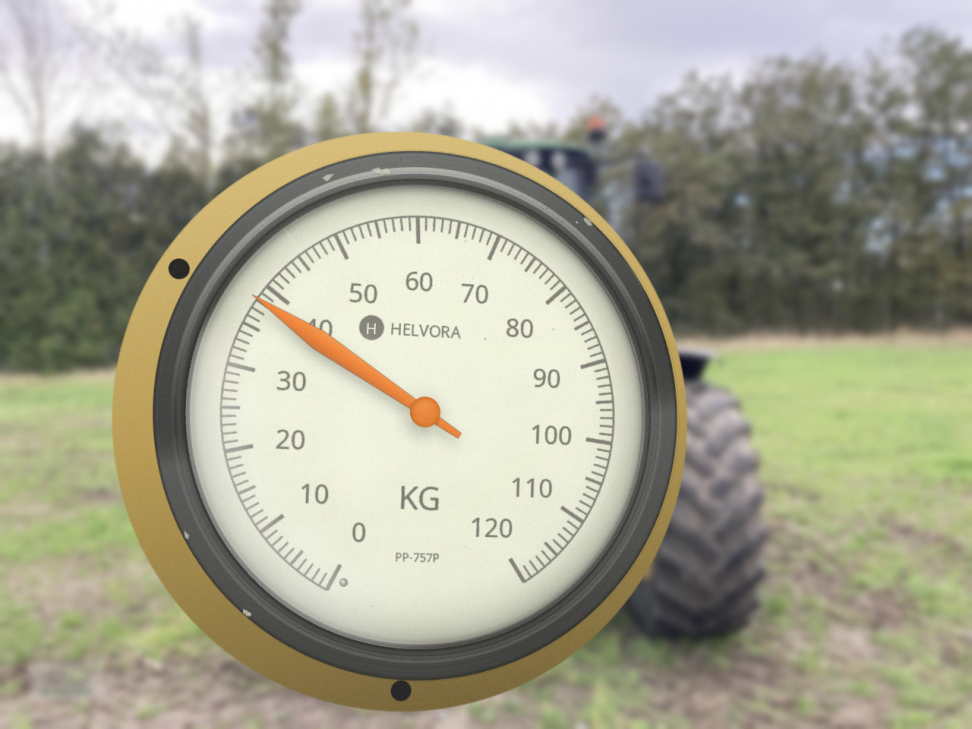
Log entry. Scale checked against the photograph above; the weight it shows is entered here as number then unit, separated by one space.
38 kg
